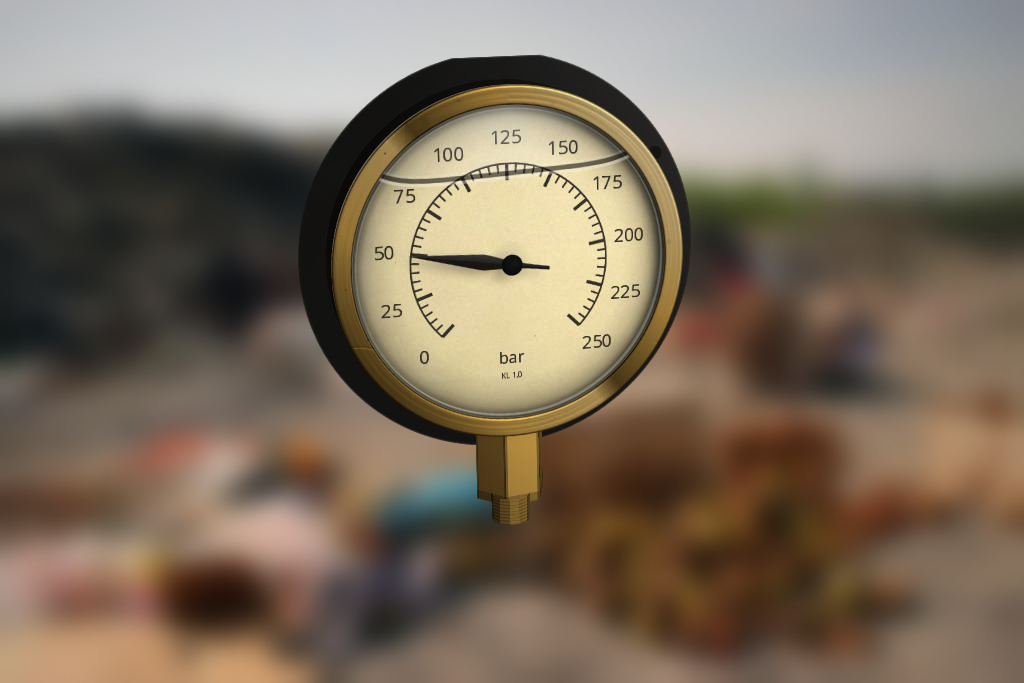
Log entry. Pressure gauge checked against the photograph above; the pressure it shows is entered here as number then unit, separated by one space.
50 bar
